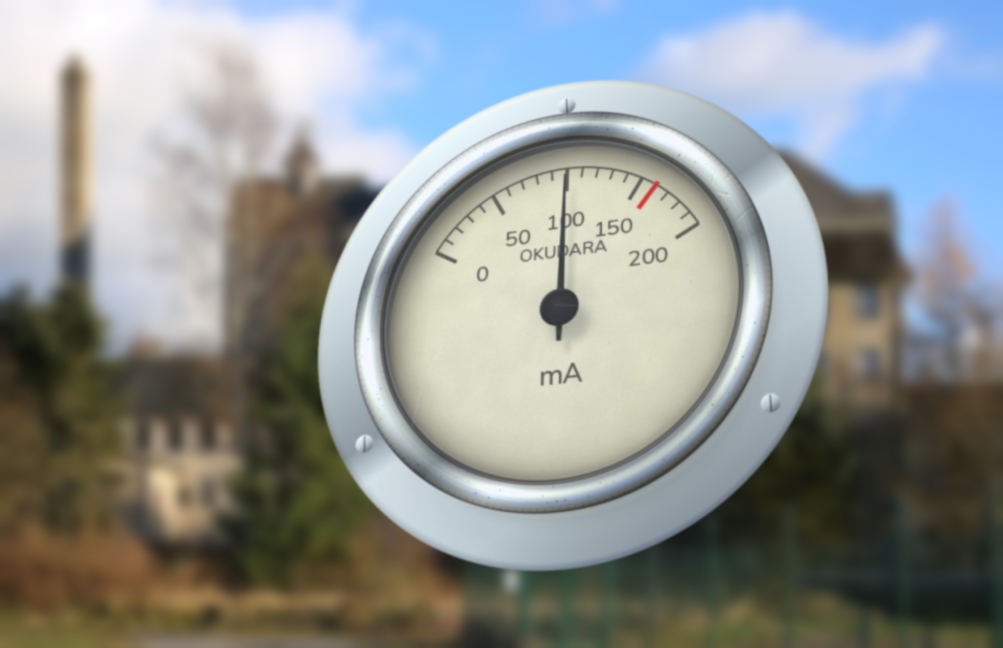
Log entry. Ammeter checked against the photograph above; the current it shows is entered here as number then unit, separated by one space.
100 mA
